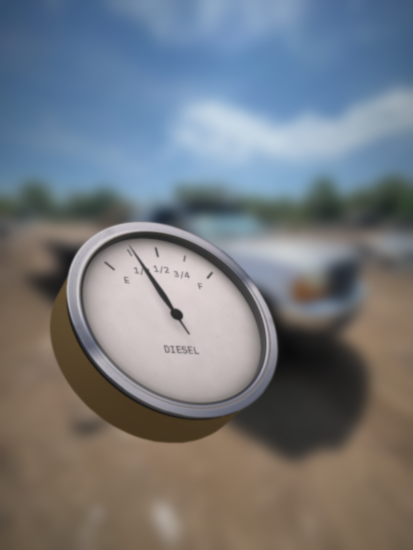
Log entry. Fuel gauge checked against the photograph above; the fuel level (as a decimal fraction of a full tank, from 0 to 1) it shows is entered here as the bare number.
0.25
